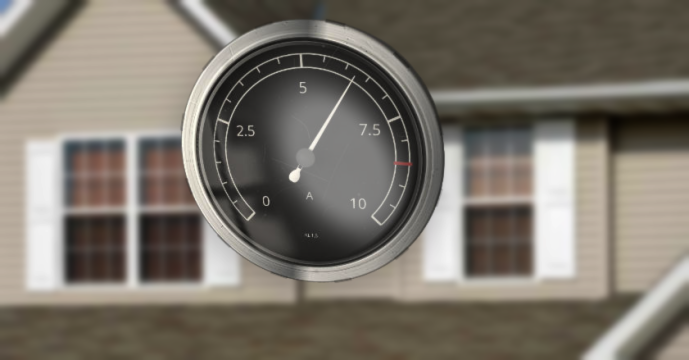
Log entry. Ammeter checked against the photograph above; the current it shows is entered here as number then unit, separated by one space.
6.25 A
